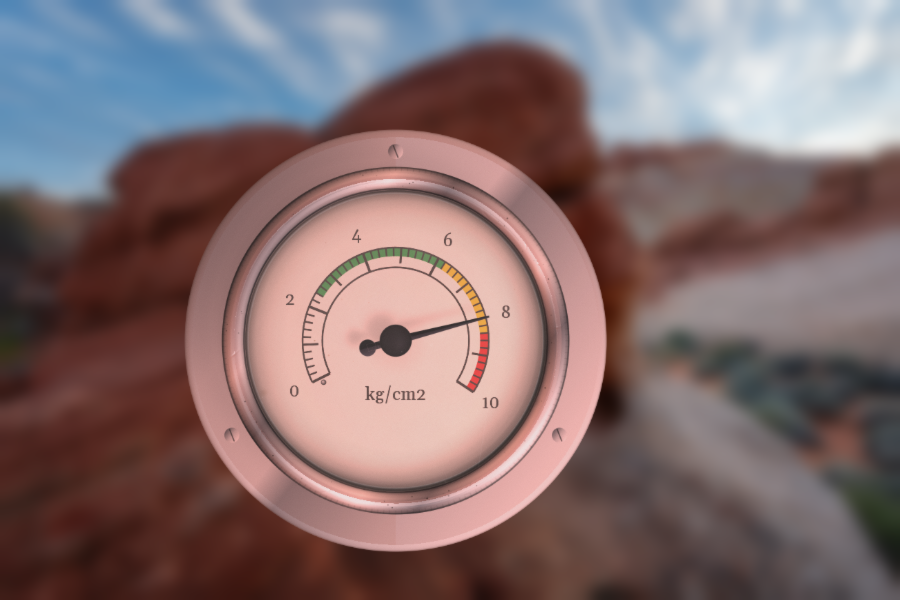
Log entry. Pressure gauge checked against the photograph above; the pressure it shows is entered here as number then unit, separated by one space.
8 kg/cm²
